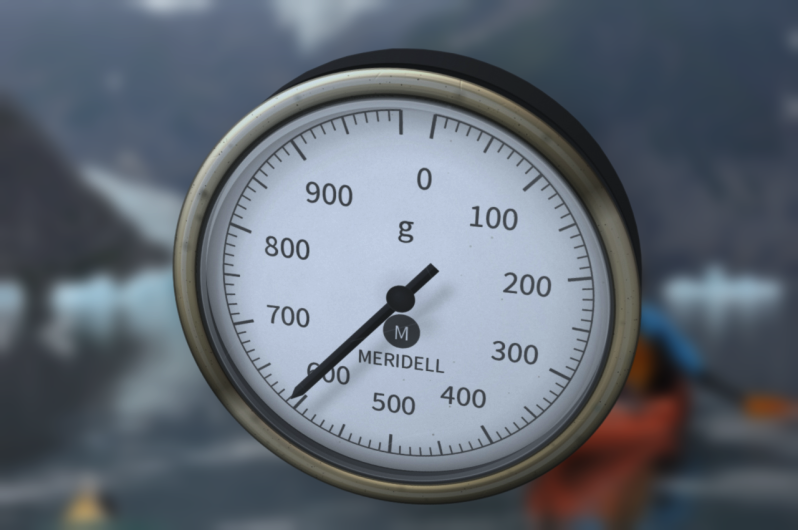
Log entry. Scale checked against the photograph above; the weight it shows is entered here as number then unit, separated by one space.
610 g
